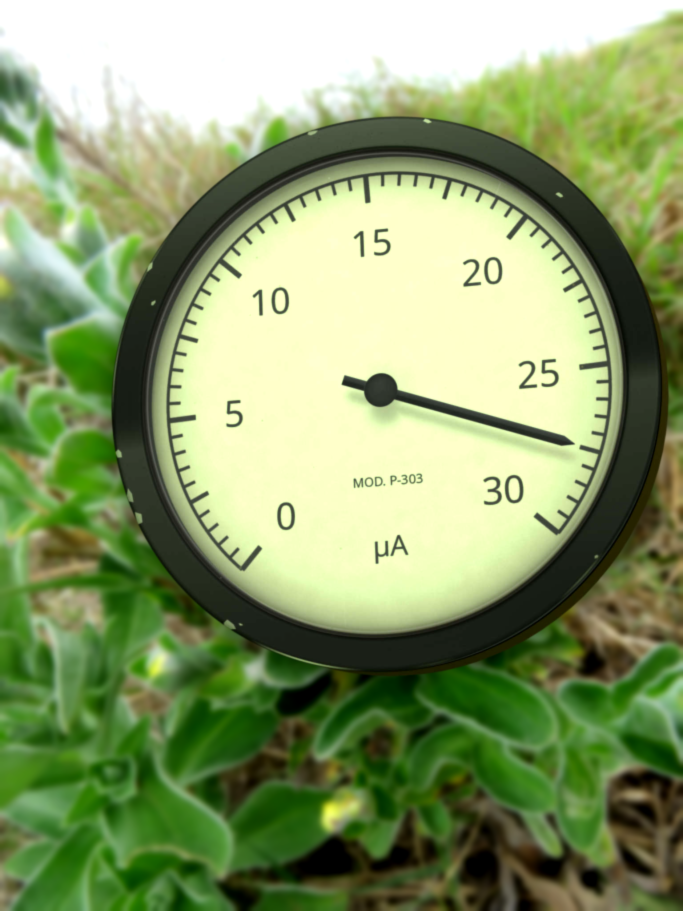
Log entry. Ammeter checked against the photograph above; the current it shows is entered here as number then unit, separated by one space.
27.5 µA
